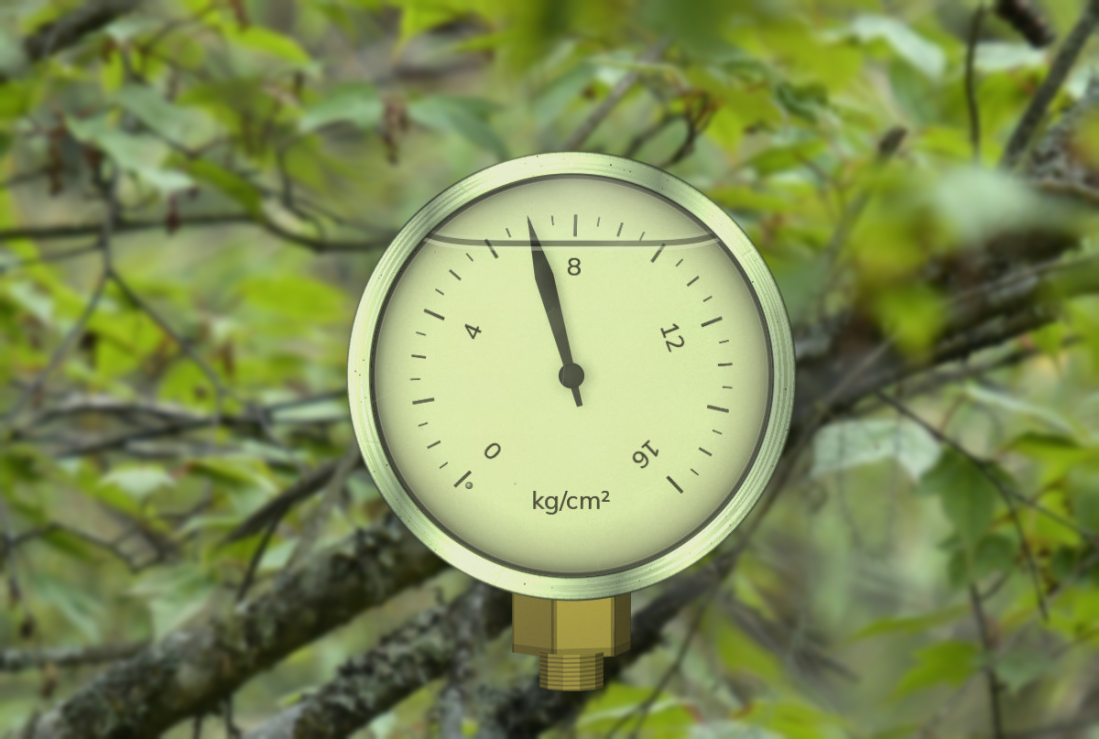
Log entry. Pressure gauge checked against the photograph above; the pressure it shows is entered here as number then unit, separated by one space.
7 kg/cm²
